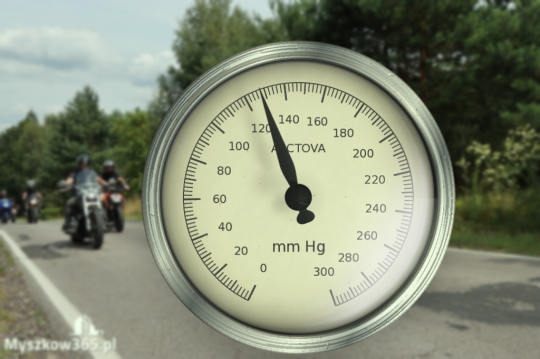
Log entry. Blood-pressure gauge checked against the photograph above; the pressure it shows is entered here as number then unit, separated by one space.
128 mmHg
